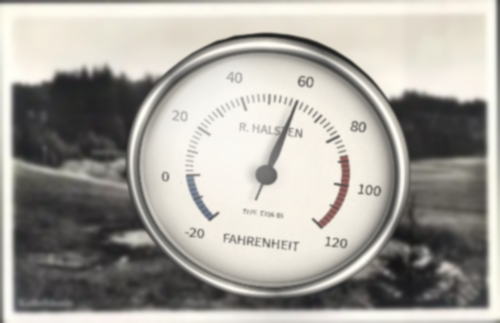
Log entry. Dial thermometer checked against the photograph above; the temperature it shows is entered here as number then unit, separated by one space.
60 °F
